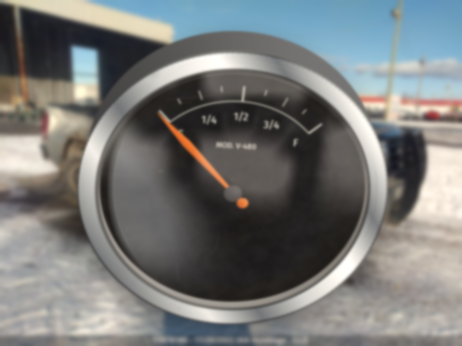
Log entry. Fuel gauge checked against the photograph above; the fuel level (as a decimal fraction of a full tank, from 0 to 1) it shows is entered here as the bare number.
0
